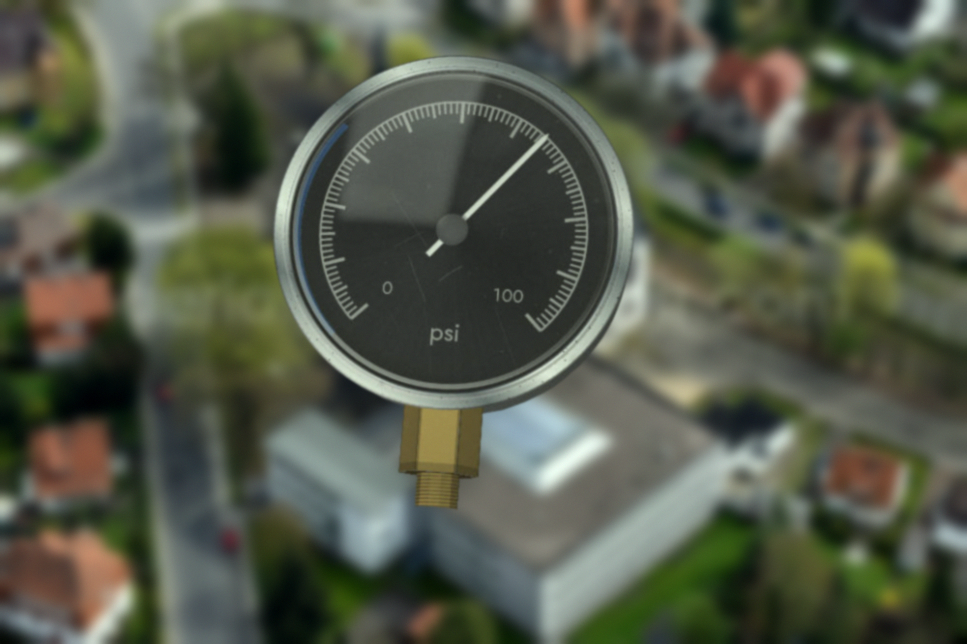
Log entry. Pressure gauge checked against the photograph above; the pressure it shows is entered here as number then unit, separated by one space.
65 psi
